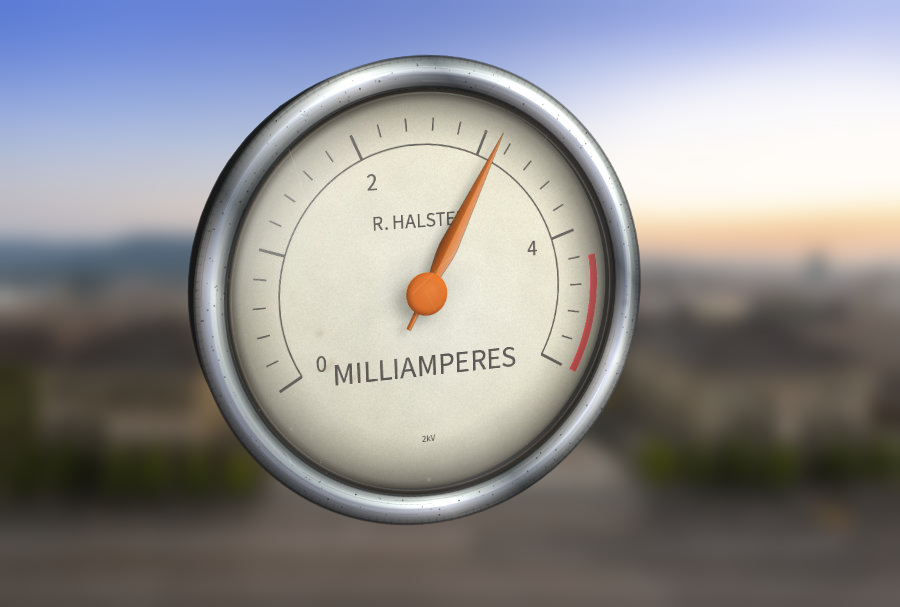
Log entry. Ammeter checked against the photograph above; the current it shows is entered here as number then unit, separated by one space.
3.1 mA
